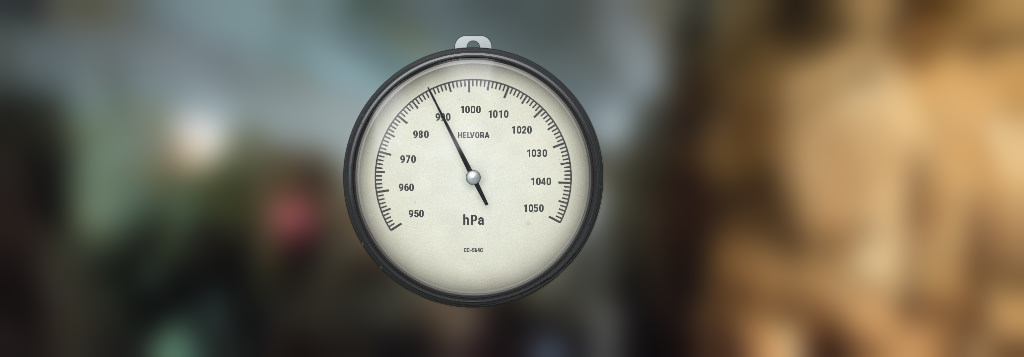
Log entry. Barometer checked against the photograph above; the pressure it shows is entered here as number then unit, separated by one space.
990 hPa
